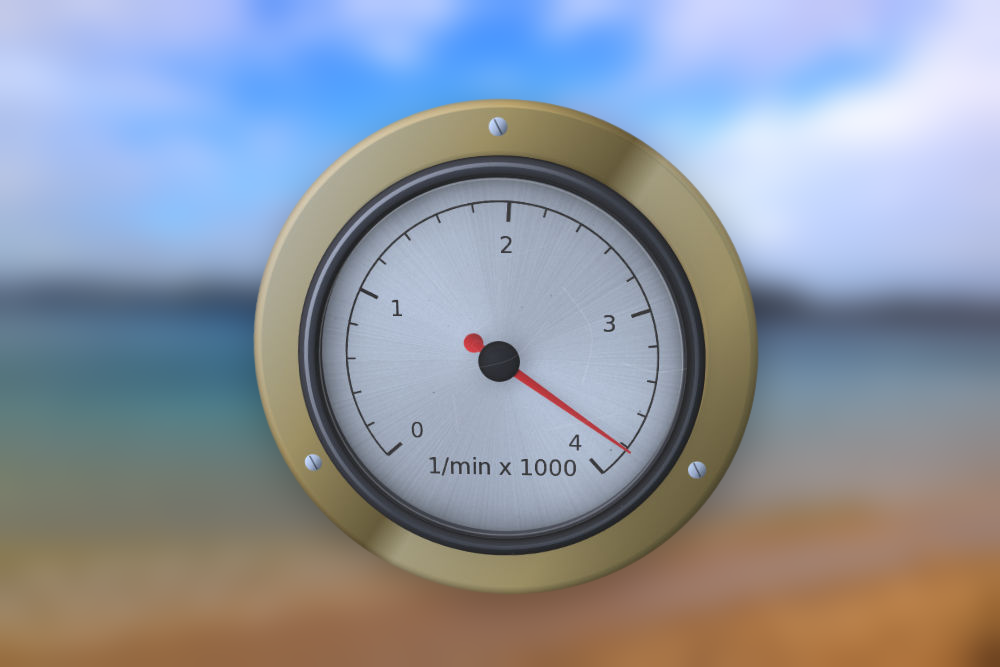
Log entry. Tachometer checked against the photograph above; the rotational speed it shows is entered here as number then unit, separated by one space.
3800 rpm
